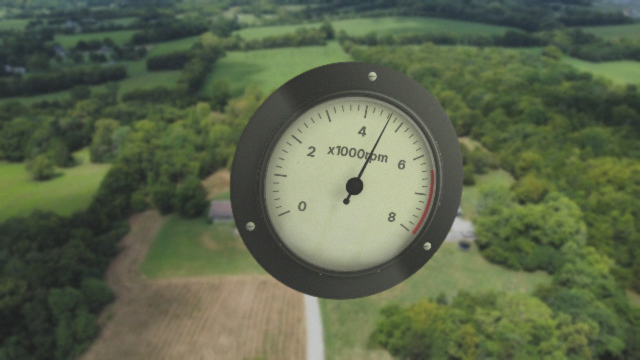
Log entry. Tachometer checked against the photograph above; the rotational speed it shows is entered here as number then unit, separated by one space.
4600 rpm
